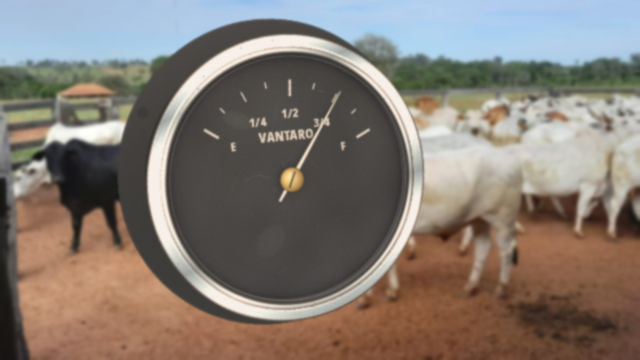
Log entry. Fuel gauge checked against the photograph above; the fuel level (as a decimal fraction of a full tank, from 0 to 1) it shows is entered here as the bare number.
0.75
